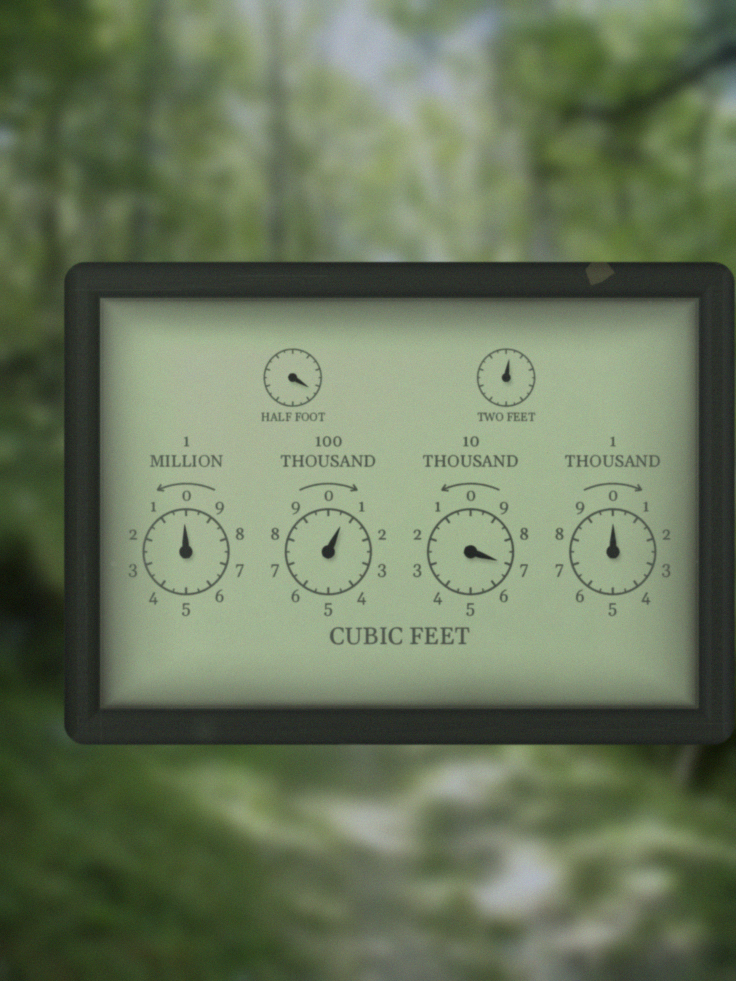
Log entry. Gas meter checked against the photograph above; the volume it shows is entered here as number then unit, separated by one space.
7000 ft³
